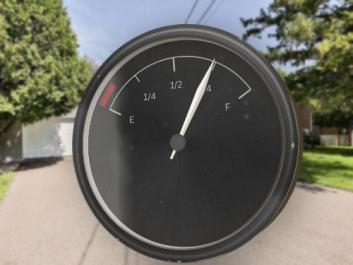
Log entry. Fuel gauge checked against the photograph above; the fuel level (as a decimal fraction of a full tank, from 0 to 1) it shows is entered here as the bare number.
0.75
